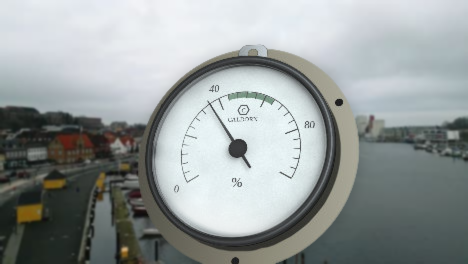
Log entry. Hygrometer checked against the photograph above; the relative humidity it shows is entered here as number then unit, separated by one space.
36 %
